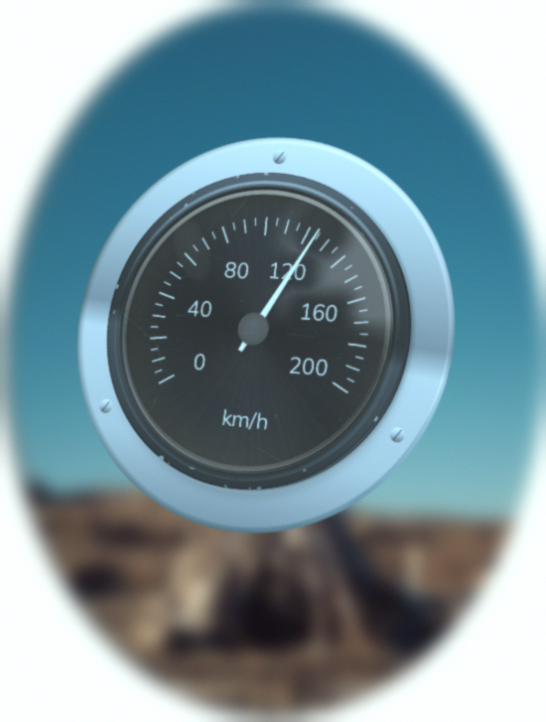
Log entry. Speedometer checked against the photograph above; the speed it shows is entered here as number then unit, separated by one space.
125 km/h
